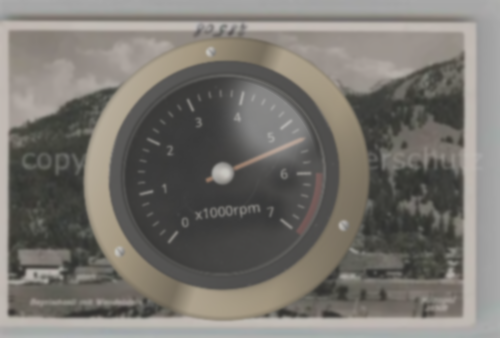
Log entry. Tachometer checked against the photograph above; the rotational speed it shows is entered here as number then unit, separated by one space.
5400 rpm
